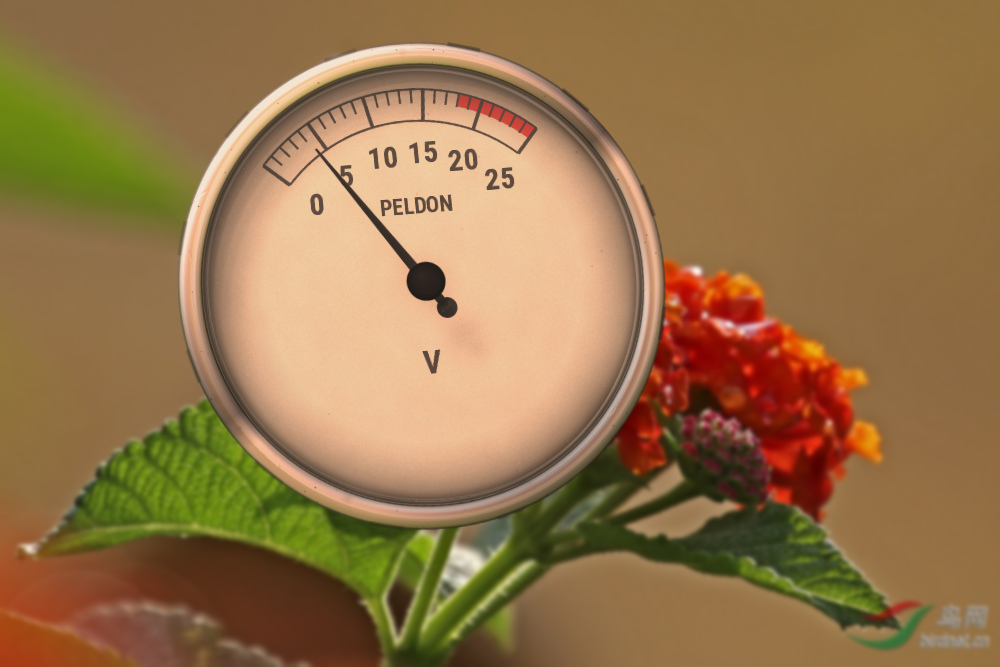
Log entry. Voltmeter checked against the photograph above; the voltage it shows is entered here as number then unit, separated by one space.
4 V
